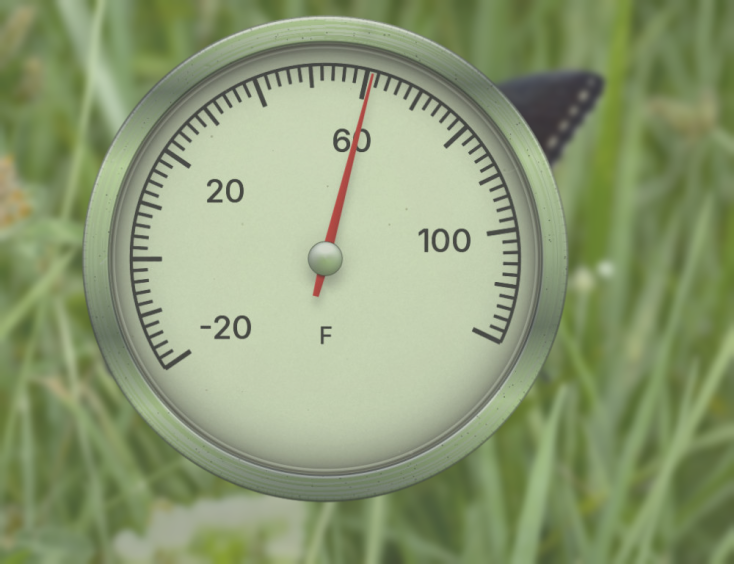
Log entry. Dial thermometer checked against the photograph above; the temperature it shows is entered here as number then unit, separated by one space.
61 °F
